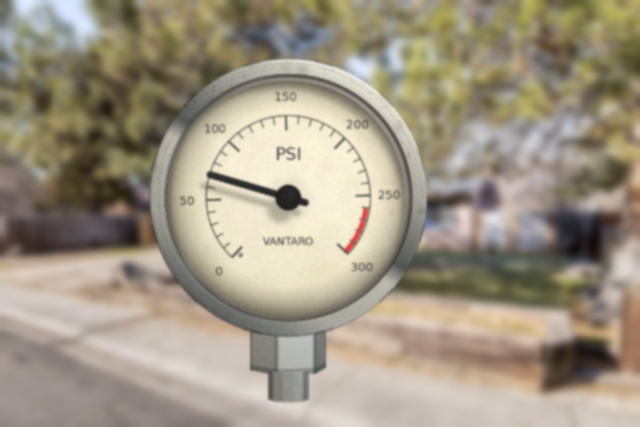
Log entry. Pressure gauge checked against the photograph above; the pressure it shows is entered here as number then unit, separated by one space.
70 psi
